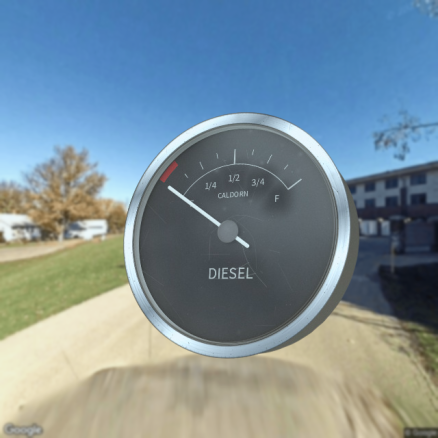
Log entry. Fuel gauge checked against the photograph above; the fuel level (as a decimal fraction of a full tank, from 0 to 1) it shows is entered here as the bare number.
0
